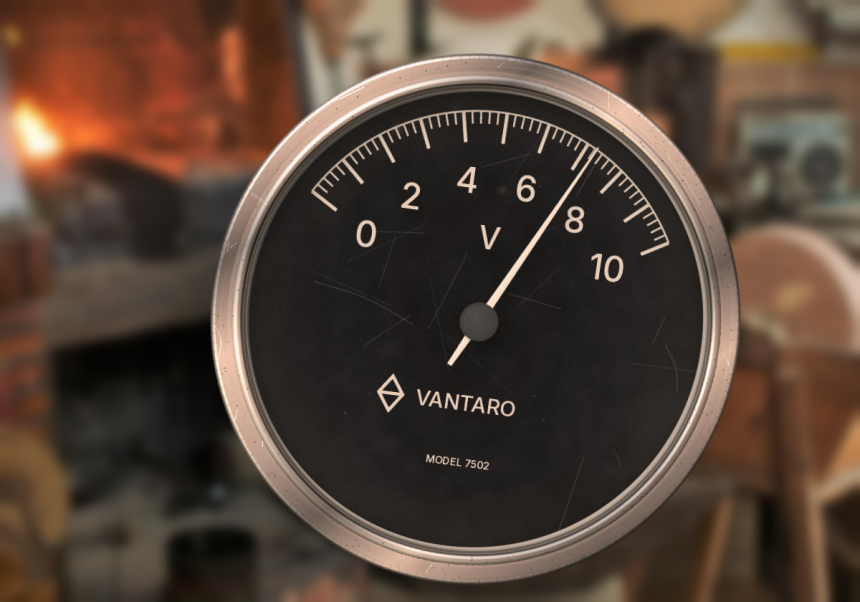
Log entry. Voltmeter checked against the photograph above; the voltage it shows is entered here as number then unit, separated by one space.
7.2 V
